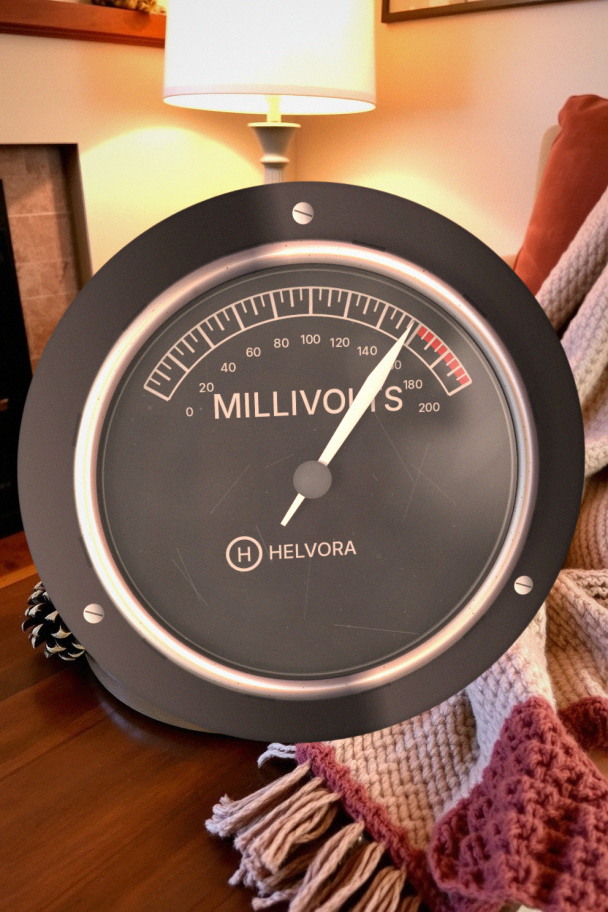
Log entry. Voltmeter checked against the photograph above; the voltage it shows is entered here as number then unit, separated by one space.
155 mV
